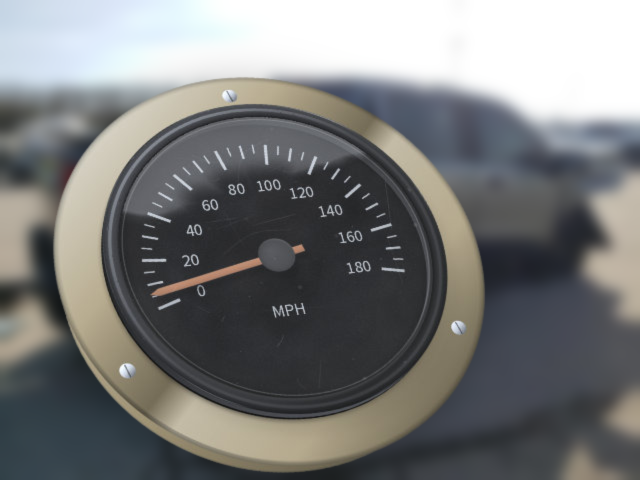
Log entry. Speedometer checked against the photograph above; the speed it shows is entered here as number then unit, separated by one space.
5 mph
